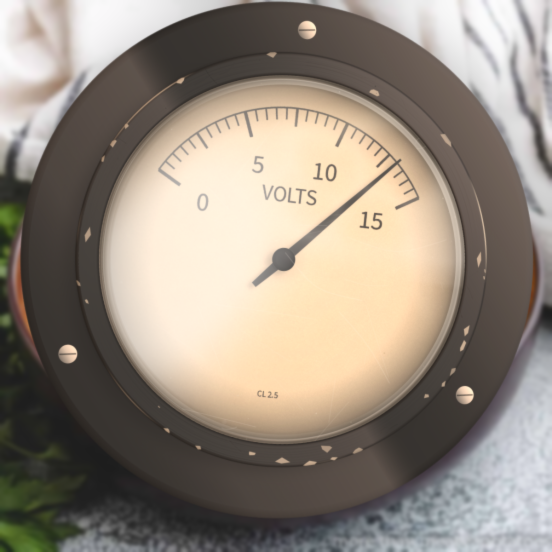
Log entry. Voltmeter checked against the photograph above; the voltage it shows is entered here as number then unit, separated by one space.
13 V
